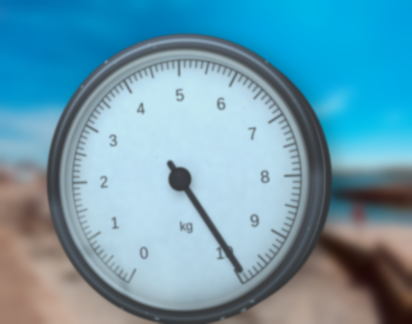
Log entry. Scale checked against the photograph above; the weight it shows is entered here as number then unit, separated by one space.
9.9 kg
